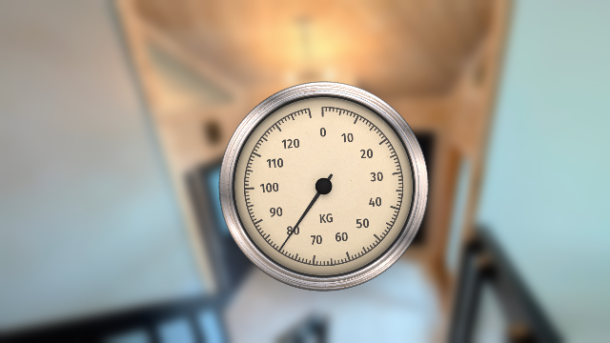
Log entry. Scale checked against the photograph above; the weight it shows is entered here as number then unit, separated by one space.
80 kg
